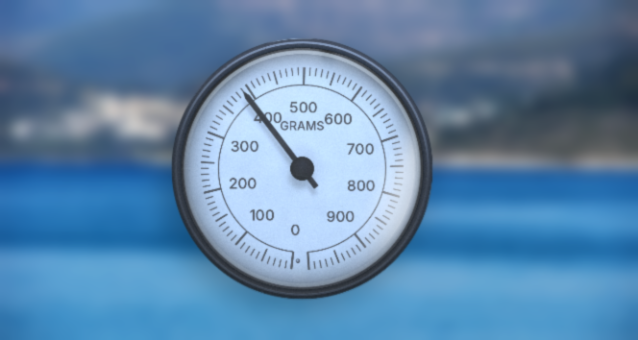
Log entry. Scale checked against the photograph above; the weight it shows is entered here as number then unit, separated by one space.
390 g
